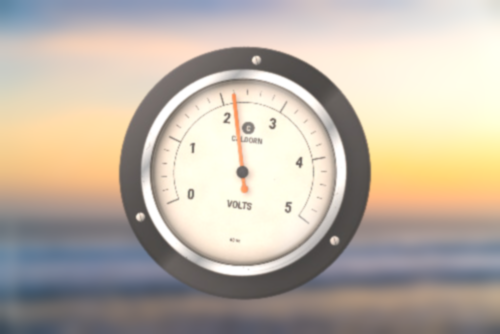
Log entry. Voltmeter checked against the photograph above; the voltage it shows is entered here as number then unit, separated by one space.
2.2 V
